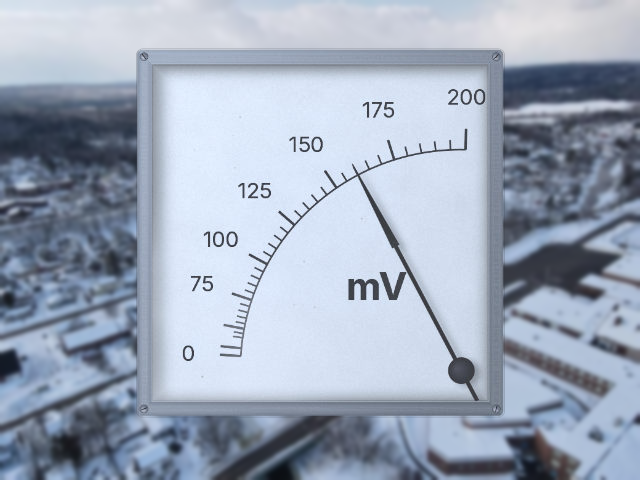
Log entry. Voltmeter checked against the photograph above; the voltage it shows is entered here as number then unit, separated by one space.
160 mV
